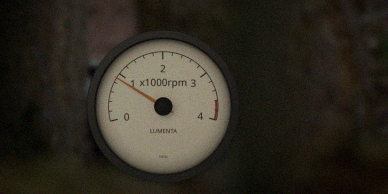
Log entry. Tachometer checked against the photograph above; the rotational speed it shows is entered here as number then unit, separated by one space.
900 rpm
